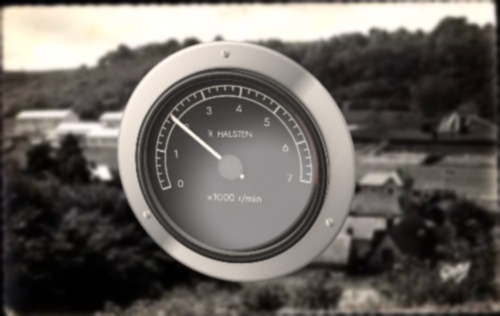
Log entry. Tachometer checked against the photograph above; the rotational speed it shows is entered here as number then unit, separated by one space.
2000 rpm
